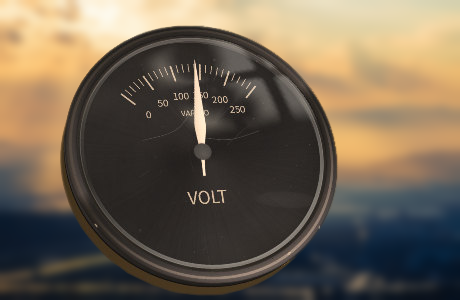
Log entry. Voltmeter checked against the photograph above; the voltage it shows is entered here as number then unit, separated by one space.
140 V
